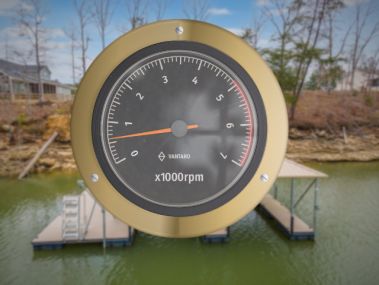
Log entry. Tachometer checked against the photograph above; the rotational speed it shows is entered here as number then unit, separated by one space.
600 rpm
